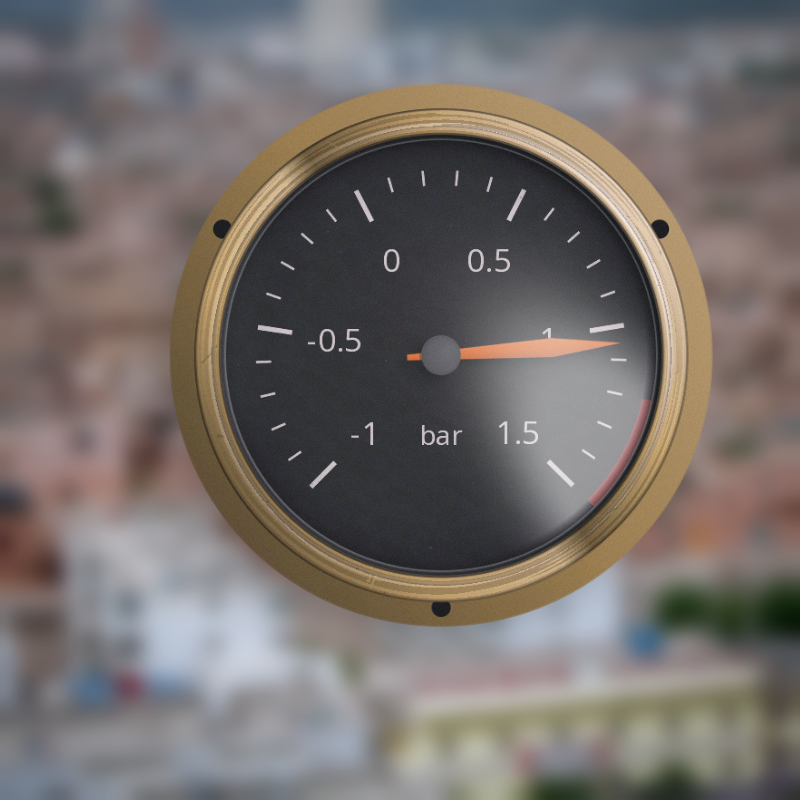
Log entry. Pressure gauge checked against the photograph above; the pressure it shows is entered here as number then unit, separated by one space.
1.05 bar
